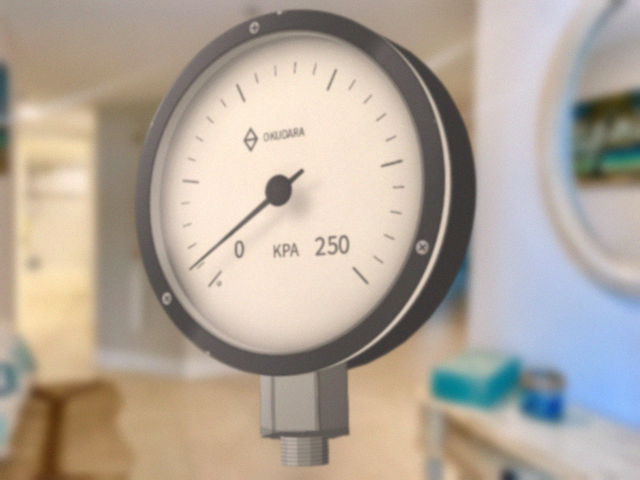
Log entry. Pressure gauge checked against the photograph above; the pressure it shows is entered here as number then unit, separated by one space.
10 kPa
